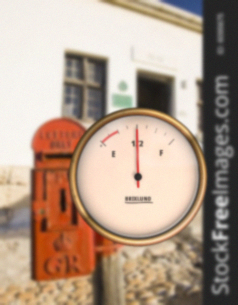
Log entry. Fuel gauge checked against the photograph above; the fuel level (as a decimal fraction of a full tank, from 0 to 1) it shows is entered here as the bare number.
0.5
